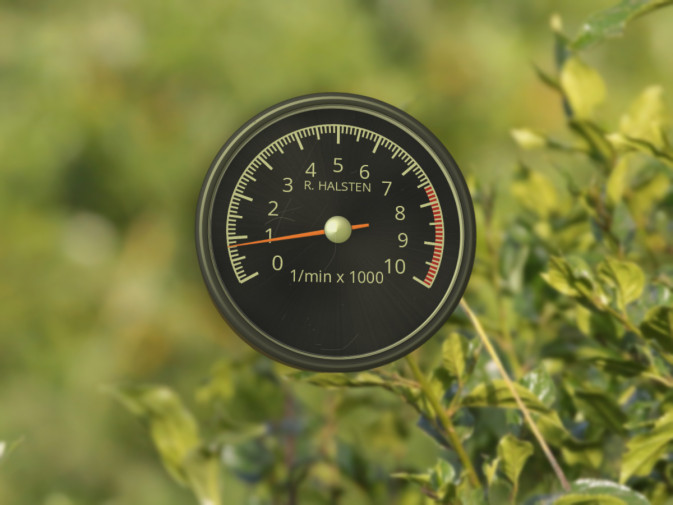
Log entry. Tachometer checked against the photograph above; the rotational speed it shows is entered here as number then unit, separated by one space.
800 rpm
